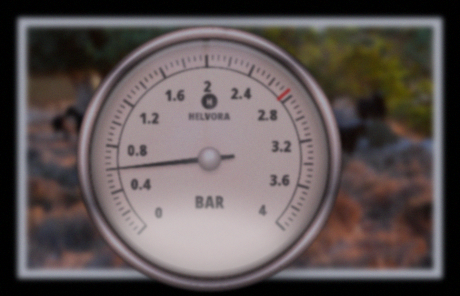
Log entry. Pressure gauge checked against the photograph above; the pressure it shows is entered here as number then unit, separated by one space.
0.6 bar
